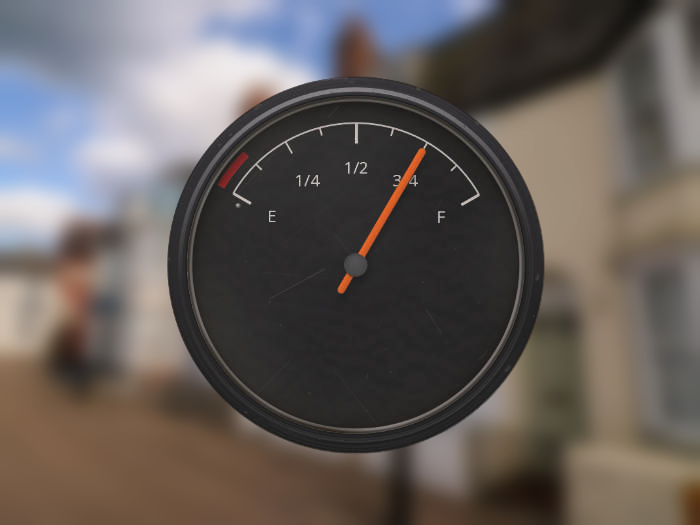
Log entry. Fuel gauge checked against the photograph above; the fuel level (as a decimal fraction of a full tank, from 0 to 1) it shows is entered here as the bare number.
0.75
